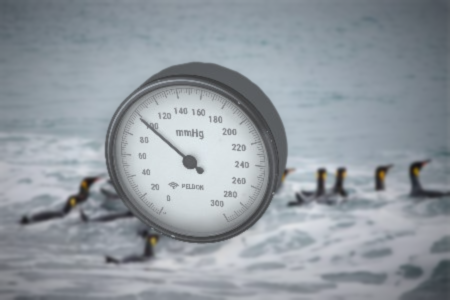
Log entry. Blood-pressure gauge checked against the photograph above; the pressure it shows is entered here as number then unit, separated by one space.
100 mmHg
